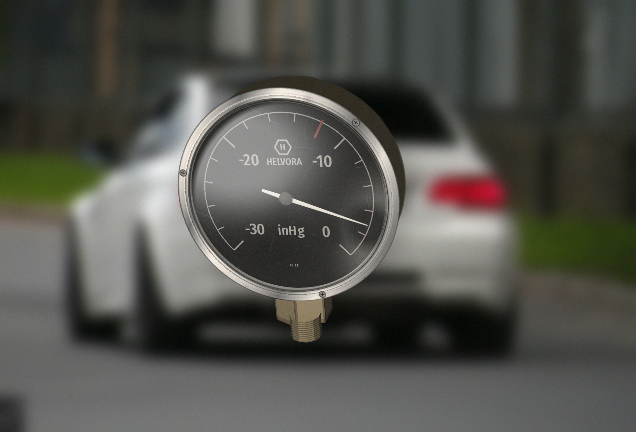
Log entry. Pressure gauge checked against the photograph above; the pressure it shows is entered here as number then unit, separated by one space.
-3 inHg
